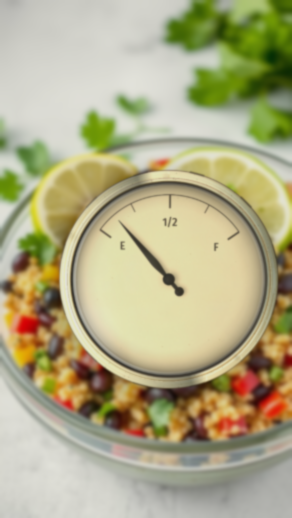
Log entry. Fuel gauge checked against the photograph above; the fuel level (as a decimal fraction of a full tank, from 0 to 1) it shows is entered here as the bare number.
0.125
